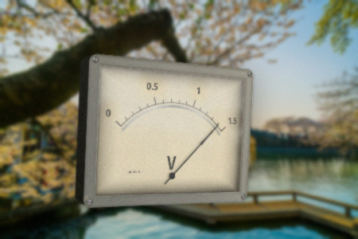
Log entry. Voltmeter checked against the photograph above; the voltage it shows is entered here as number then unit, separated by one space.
1.4 V
